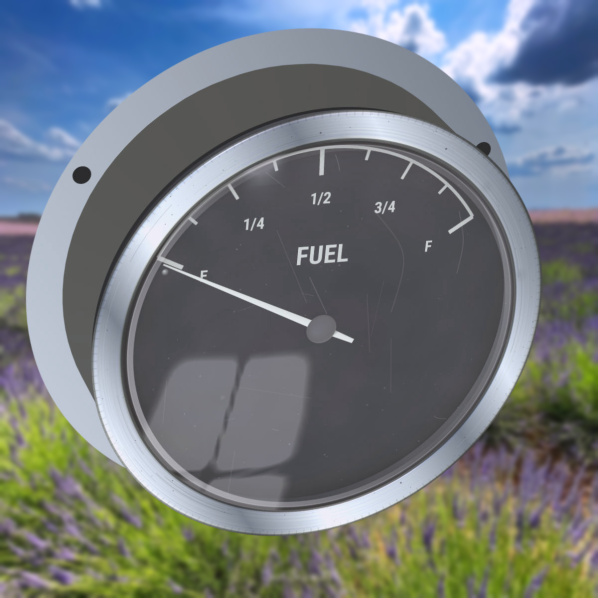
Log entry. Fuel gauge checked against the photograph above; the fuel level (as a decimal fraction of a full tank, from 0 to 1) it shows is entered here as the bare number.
0
